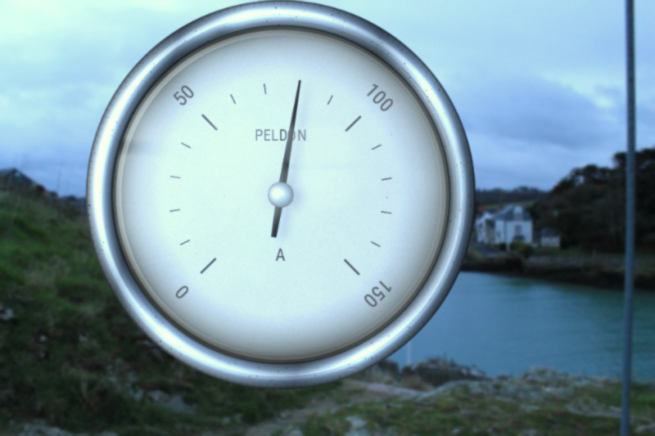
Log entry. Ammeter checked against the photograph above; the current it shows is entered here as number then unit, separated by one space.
80 A
